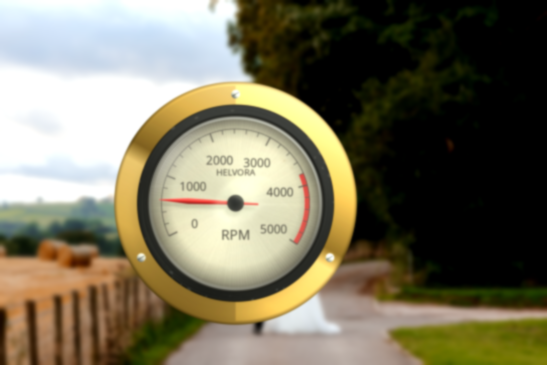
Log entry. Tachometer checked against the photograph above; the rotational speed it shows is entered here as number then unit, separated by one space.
600 rpm
